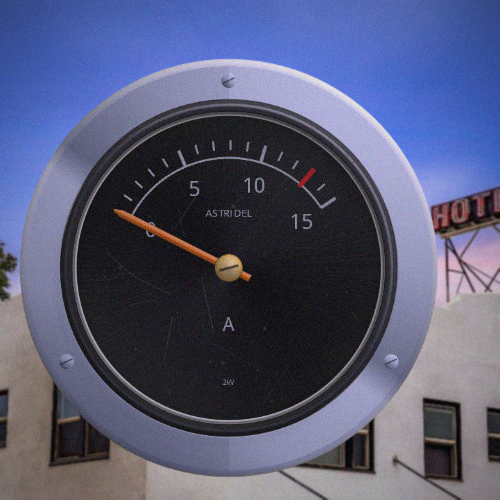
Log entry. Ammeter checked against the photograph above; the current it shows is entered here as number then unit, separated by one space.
0 A
